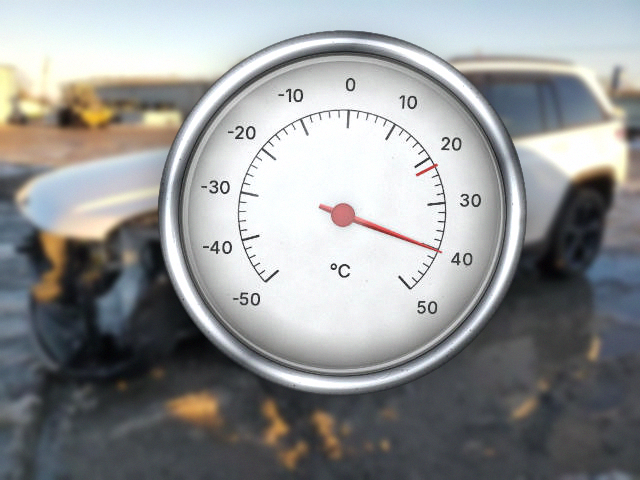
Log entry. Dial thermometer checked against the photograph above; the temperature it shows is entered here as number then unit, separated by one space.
40 °C
